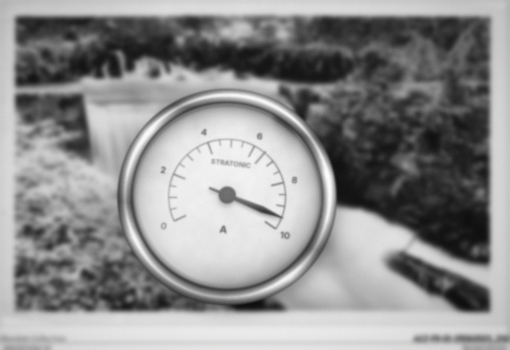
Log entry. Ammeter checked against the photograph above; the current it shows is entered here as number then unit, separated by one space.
9.5 A
